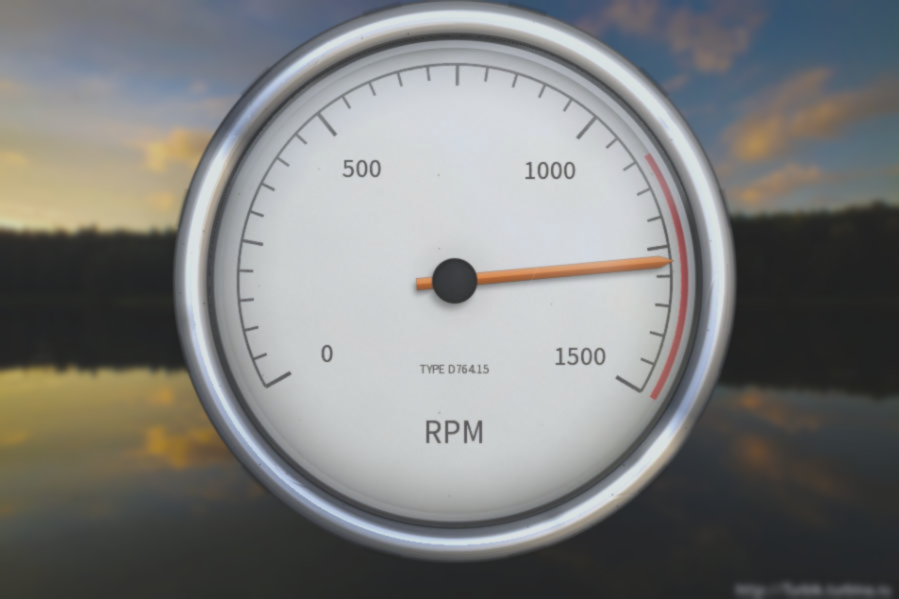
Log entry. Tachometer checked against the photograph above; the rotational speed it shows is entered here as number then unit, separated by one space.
1275 rpm
